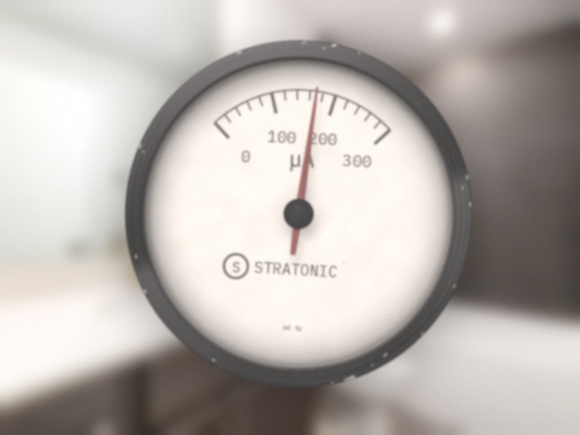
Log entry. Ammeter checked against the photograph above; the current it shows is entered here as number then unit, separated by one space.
170 µA
